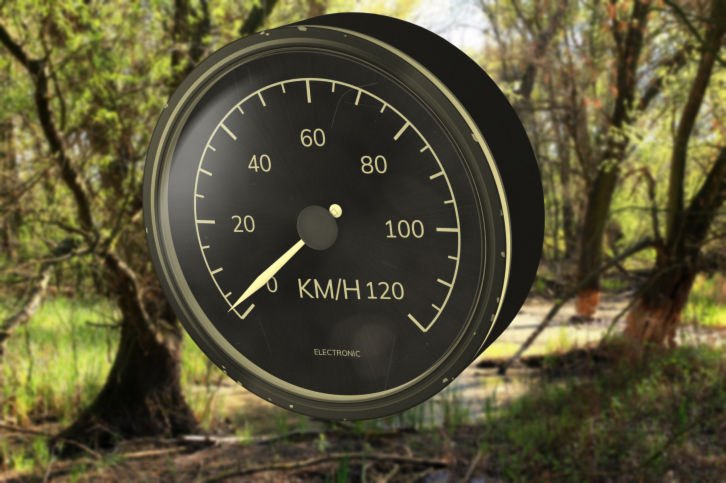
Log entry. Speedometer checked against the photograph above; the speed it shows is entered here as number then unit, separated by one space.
2.5 km/h
